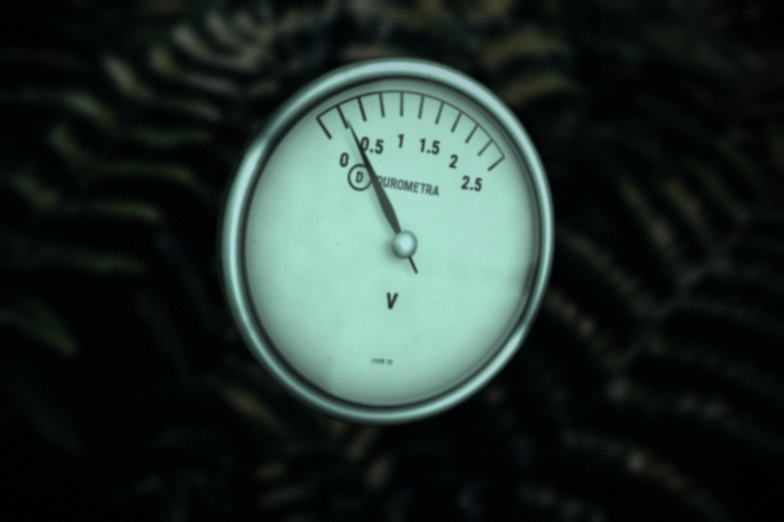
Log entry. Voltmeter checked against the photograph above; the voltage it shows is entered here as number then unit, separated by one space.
0.25 V
